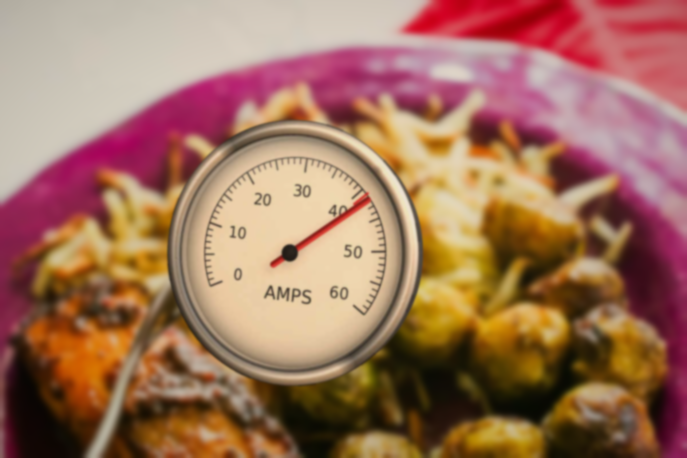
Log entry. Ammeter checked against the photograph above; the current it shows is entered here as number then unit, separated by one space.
42 A
